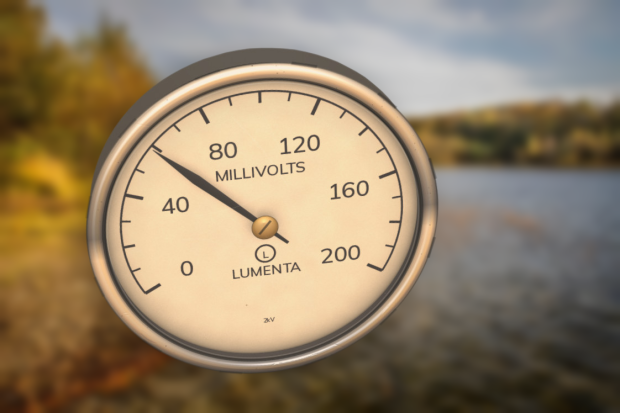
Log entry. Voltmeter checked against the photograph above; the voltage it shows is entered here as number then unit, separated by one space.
60 mV
